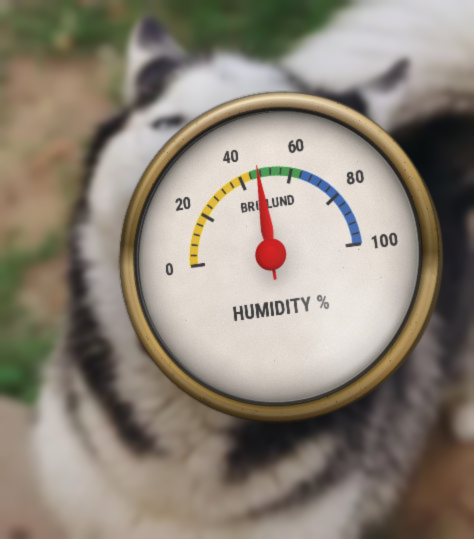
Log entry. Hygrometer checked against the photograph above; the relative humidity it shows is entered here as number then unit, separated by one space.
48 %
